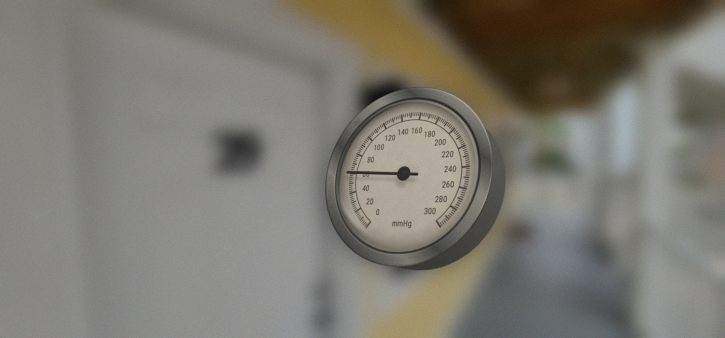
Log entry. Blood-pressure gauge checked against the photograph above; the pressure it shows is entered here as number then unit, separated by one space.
60 mmHg
